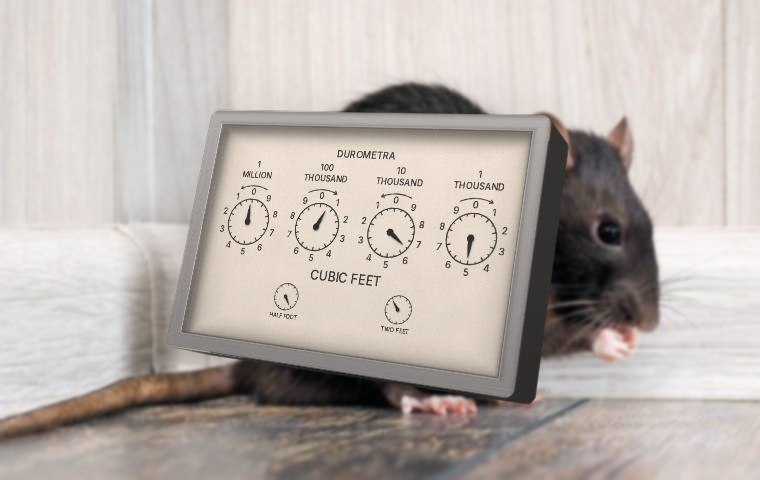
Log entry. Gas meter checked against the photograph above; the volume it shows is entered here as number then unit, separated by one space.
6500 ft³
